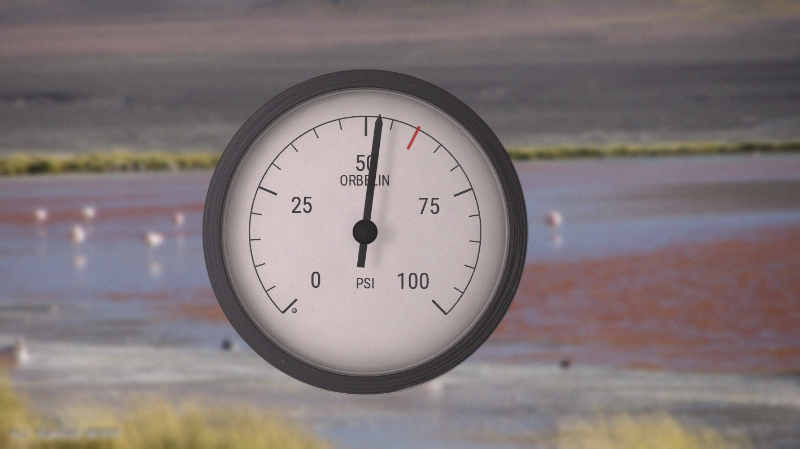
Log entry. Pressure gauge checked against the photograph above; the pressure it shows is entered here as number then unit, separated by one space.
52.5 psi
